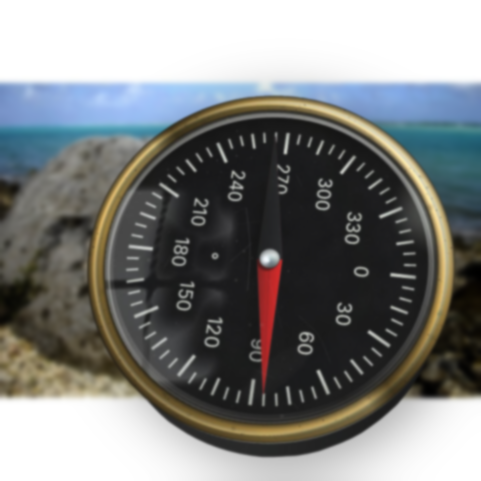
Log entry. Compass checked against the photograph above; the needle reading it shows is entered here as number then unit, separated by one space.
85 °
